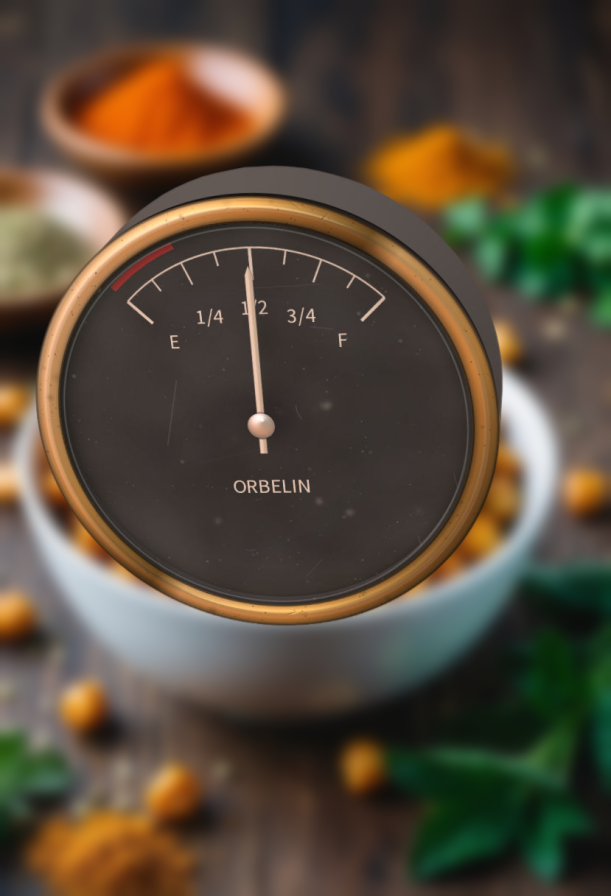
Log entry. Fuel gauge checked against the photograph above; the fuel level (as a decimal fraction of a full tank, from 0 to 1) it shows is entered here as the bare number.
0.5
